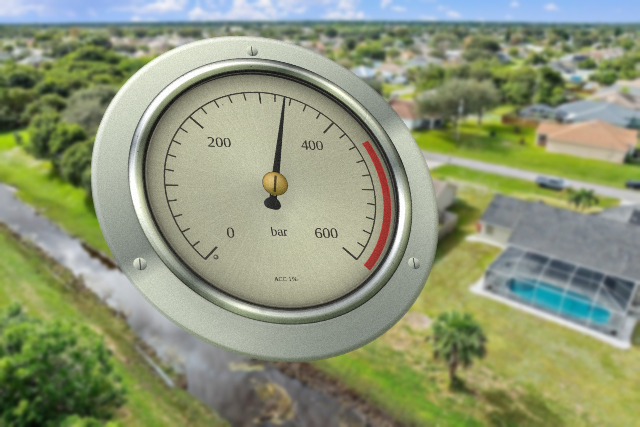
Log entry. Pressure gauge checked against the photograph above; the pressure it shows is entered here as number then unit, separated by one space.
330 bar
